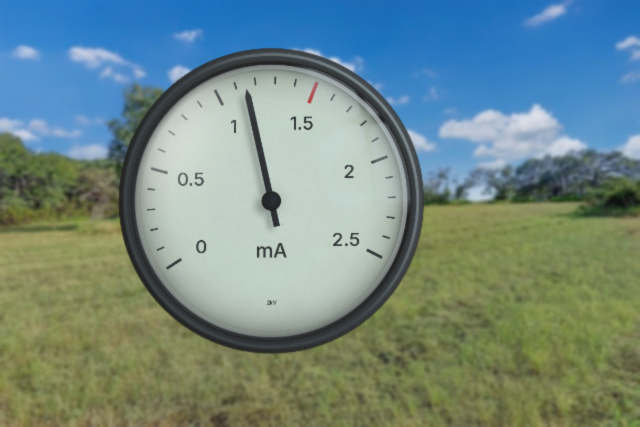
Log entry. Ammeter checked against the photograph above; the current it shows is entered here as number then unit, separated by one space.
1.15 mA
